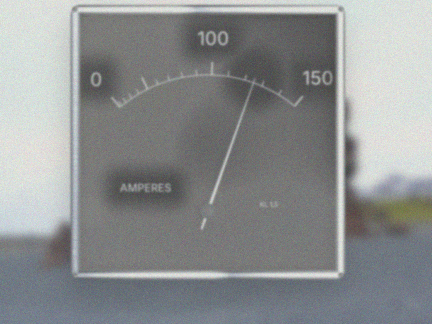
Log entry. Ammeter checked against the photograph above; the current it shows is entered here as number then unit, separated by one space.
125 A
